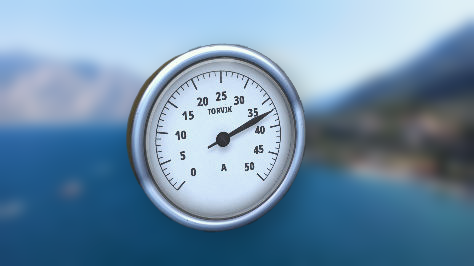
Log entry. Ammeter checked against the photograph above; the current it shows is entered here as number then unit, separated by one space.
37 A
